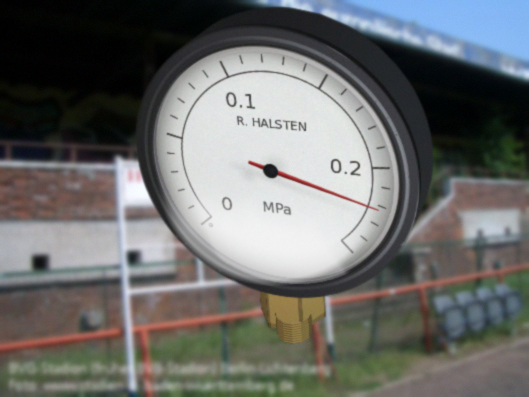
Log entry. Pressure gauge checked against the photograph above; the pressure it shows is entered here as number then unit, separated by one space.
0.22 MPa
